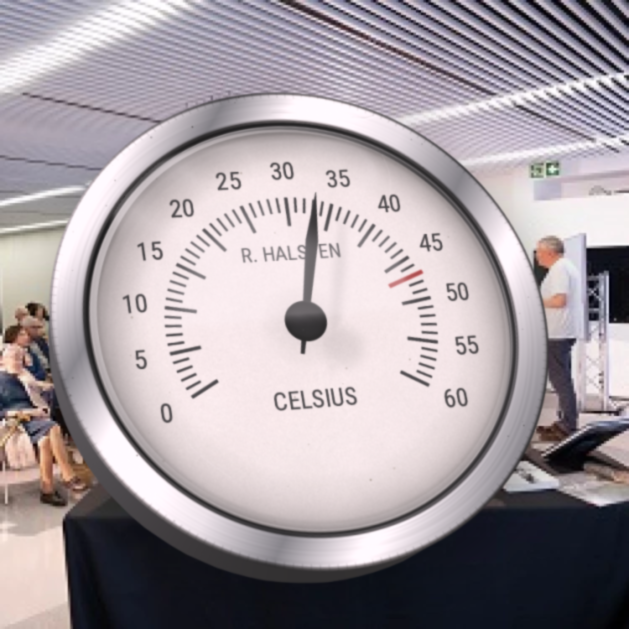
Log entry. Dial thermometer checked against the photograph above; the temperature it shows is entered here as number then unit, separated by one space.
33 °C
